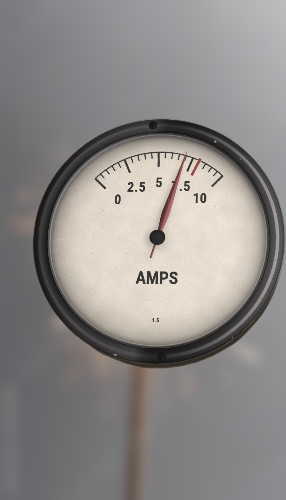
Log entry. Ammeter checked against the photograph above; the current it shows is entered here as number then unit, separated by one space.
7 A
